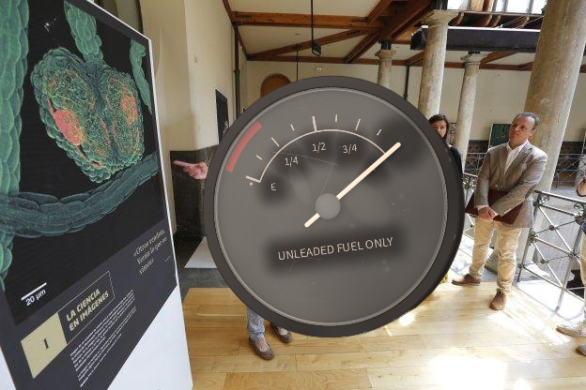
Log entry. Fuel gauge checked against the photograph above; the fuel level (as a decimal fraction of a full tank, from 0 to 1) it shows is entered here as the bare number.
1
